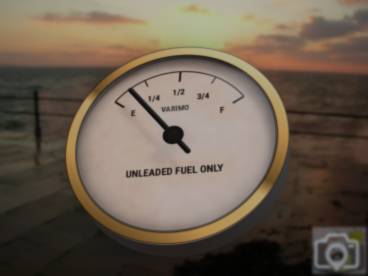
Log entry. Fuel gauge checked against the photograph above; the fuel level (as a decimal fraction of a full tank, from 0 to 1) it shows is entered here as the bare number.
0.125
